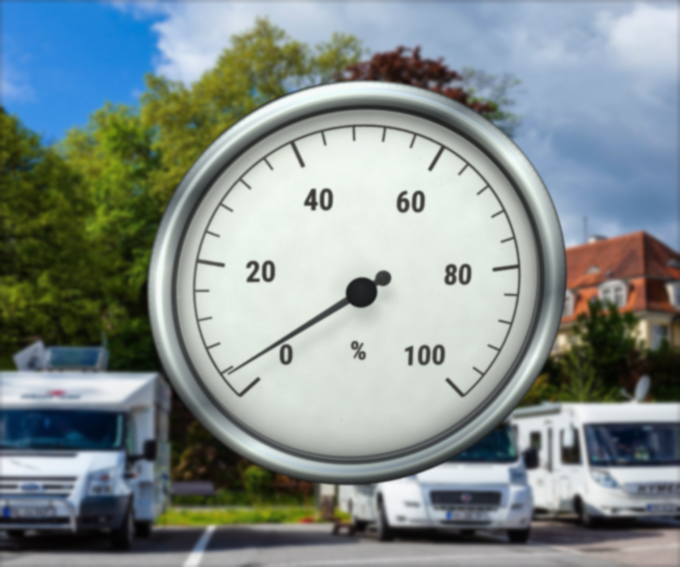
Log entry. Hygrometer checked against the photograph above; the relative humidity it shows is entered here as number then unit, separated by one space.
4 %
